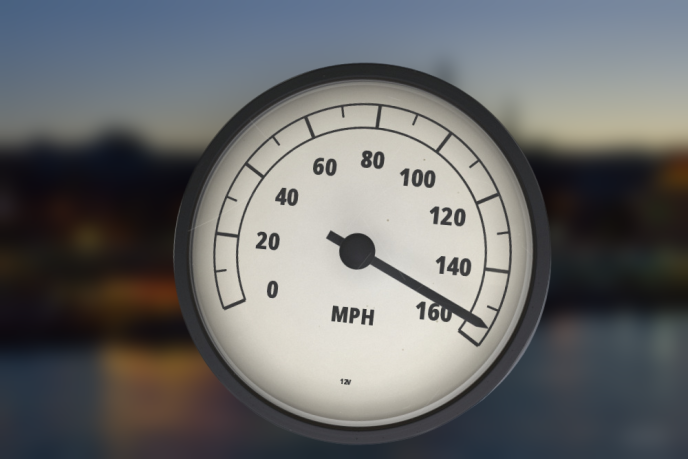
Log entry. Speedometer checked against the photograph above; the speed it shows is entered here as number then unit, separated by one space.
155 mph
